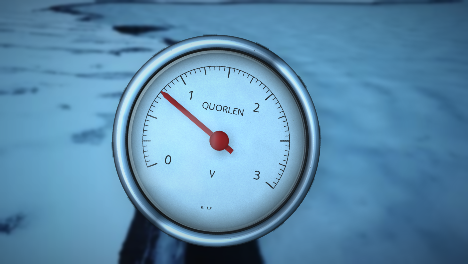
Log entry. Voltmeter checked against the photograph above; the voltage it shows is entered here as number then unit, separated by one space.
0.75 V
